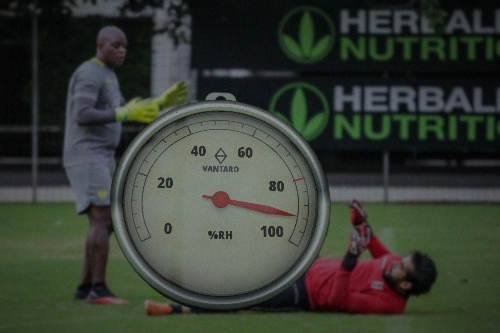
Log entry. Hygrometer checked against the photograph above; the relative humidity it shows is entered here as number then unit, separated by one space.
92 %
